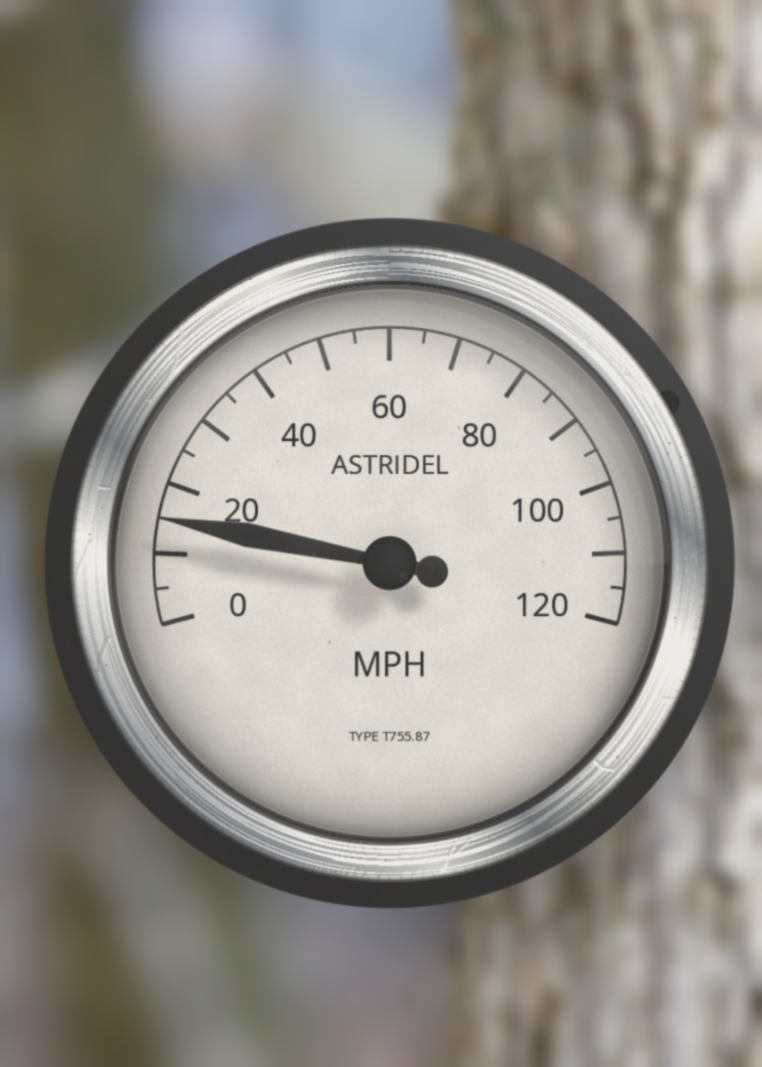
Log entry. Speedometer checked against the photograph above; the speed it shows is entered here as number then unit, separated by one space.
15 mph
